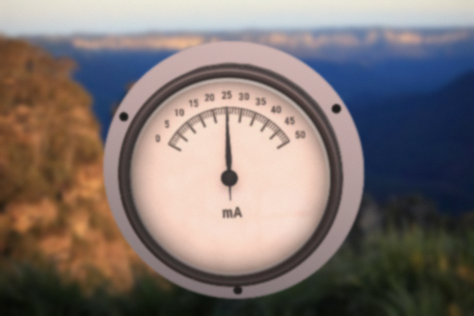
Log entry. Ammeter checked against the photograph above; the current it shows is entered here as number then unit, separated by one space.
25 mA
